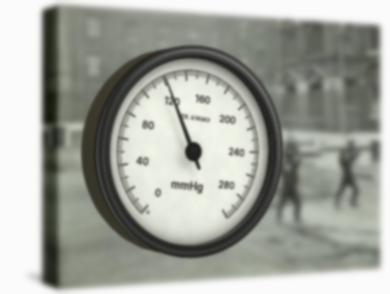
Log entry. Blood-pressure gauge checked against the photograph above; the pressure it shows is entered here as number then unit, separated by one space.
120 mmHg
